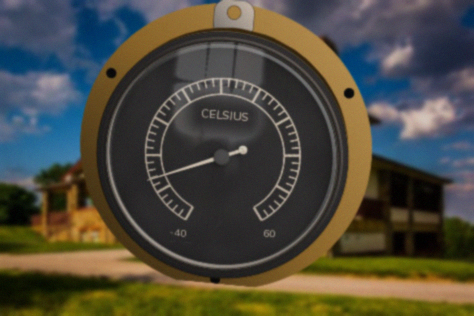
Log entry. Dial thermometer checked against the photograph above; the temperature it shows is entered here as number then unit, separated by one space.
-26 °C
